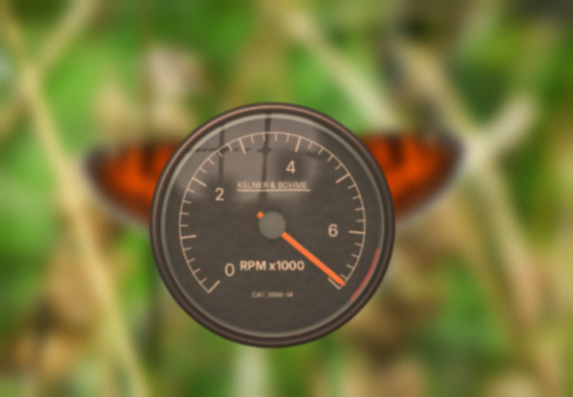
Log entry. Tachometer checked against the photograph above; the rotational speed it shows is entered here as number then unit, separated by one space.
6900 rpm
